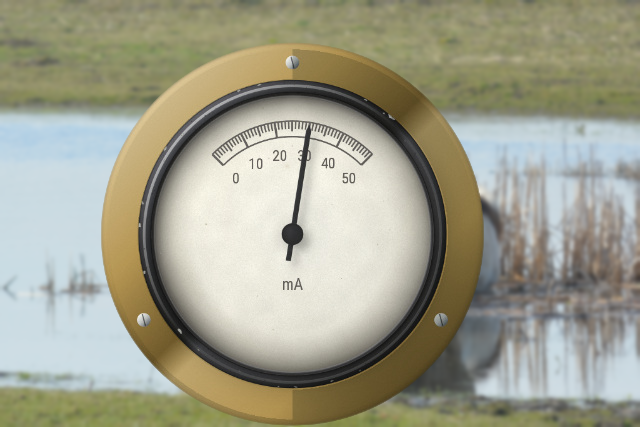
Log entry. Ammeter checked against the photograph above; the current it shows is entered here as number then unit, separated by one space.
30 mA
